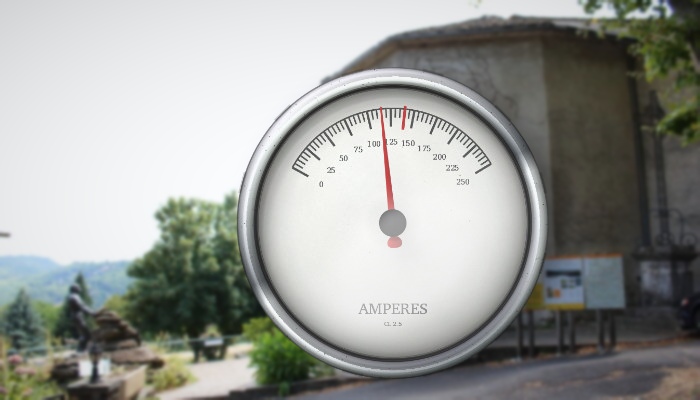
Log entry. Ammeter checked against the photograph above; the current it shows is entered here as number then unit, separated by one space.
115 A
